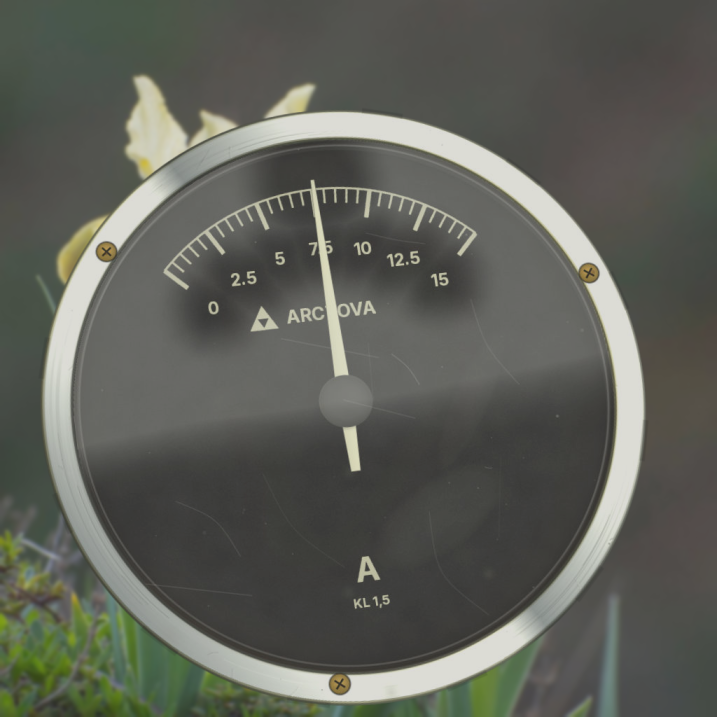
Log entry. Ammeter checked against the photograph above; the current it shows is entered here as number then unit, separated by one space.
7.5 A
